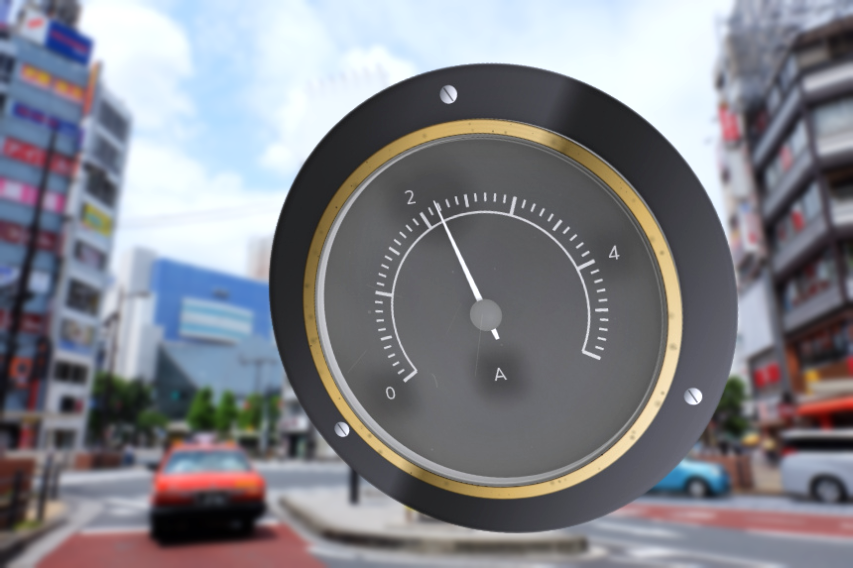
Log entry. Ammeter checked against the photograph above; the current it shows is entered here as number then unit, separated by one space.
2.2 A
